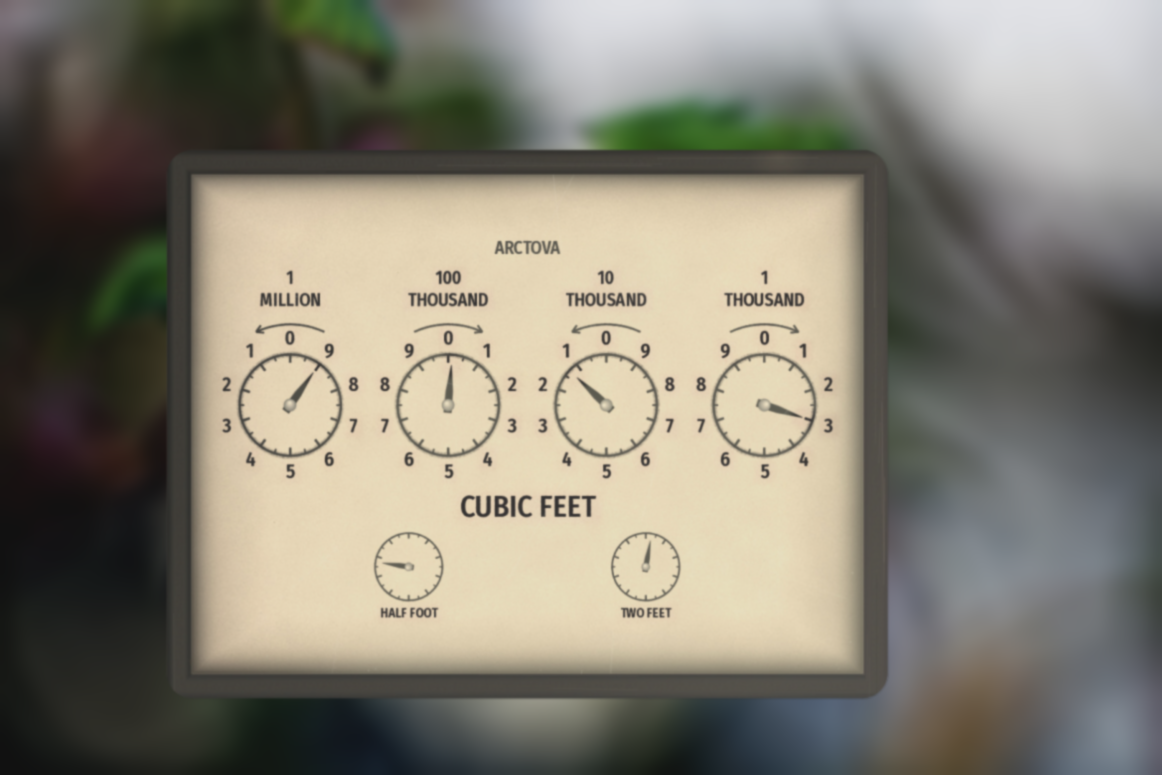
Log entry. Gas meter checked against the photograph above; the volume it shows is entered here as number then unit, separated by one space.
901300 ft³
